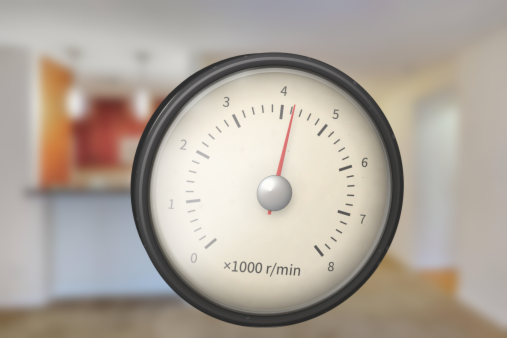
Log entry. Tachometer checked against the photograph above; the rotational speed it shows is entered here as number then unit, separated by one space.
4200 rpm
